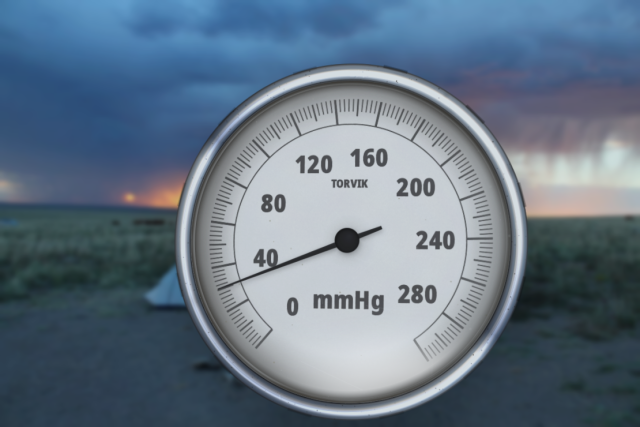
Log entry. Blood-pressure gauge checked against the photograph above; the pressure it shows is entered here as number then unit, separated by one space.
30 mmHg
